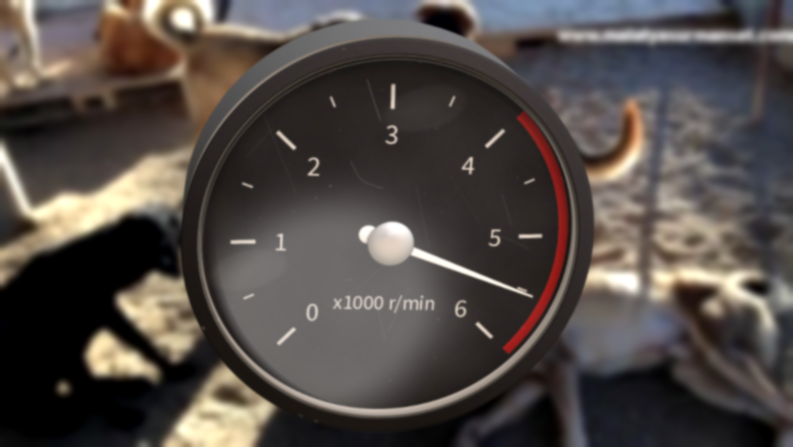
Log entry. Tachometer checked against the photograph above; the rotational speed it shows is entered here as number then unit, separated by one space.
5500 rpm
